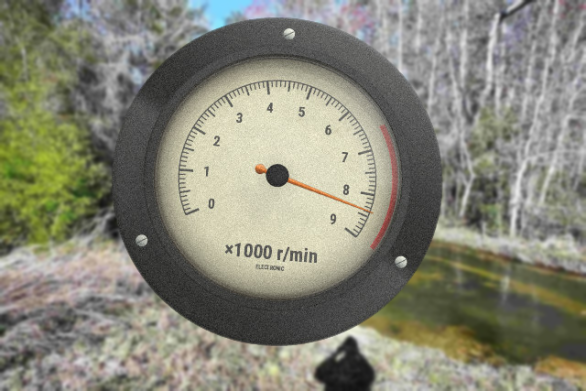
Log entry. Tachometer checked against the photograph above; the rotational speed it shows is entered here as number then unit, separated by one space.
8400 rpm
